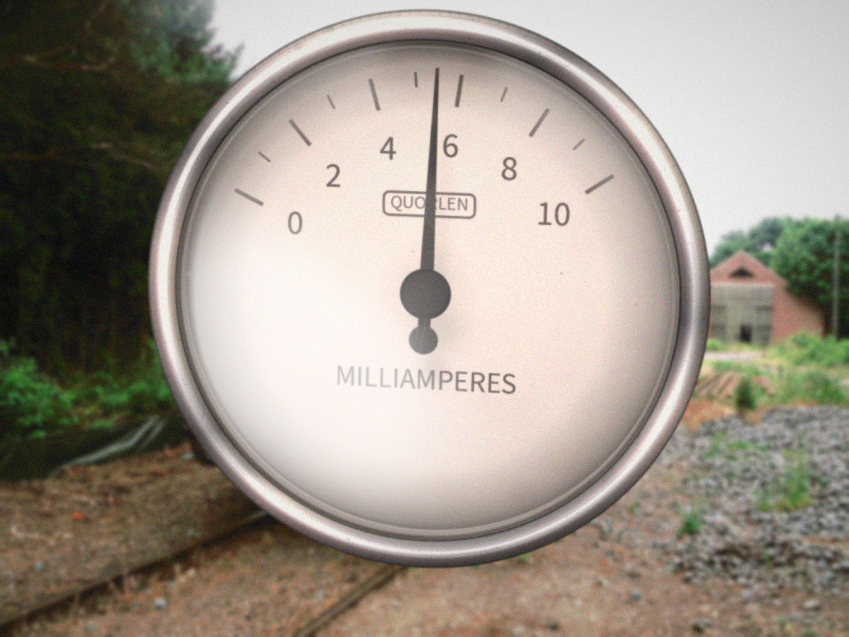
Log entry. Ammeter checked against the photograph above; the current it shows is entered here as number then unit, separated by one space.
5.5 mA
